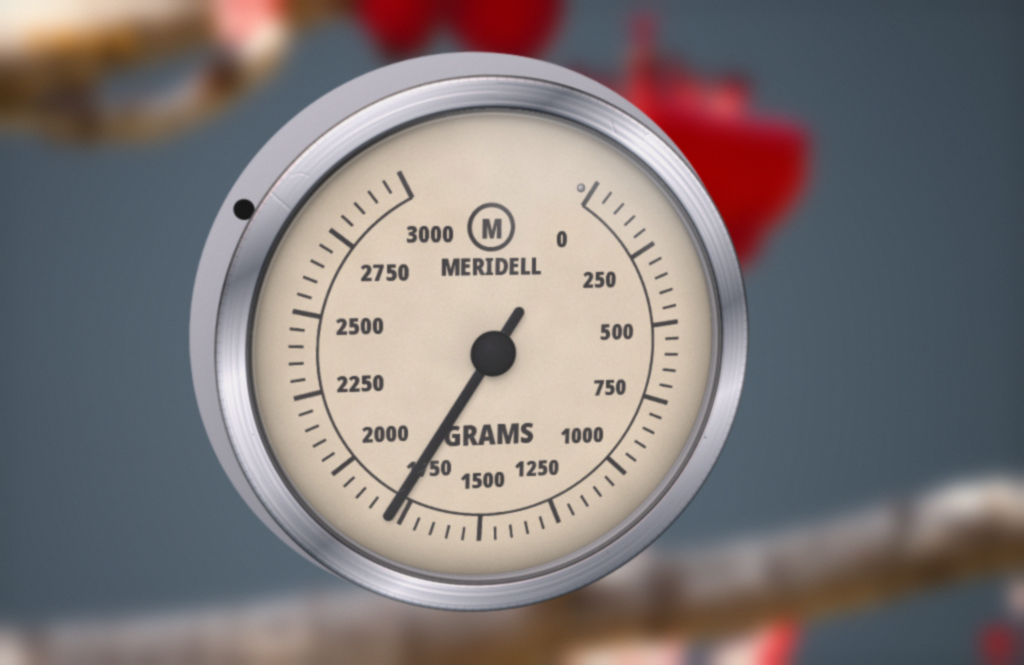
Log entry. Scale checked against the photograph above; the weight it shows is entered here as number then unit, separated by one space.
1800 g
